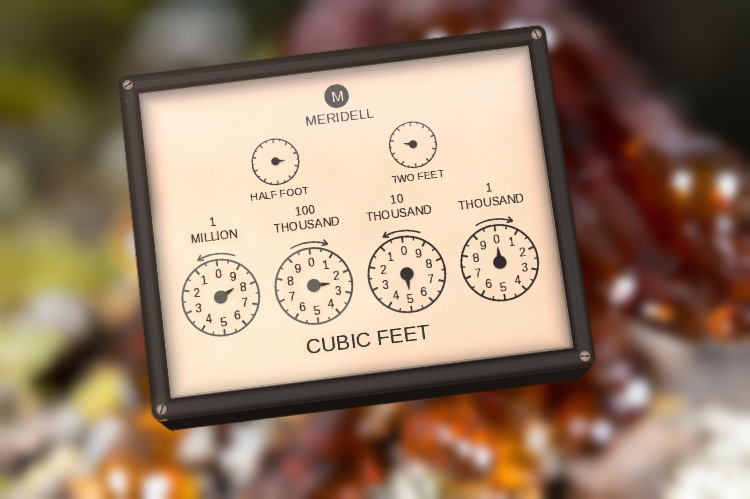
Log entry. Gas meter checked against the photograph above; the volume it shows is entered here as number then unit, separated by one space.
825000 ft³
